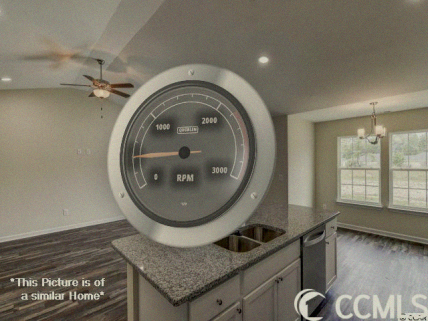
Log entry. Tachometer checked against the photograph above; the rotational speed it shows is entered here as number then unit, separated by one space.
400 rpm
